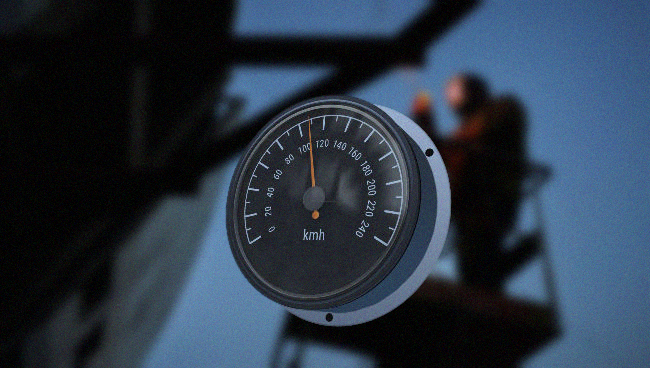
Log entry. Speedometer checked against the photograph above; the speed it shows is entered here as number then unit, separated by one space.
110 km/h
